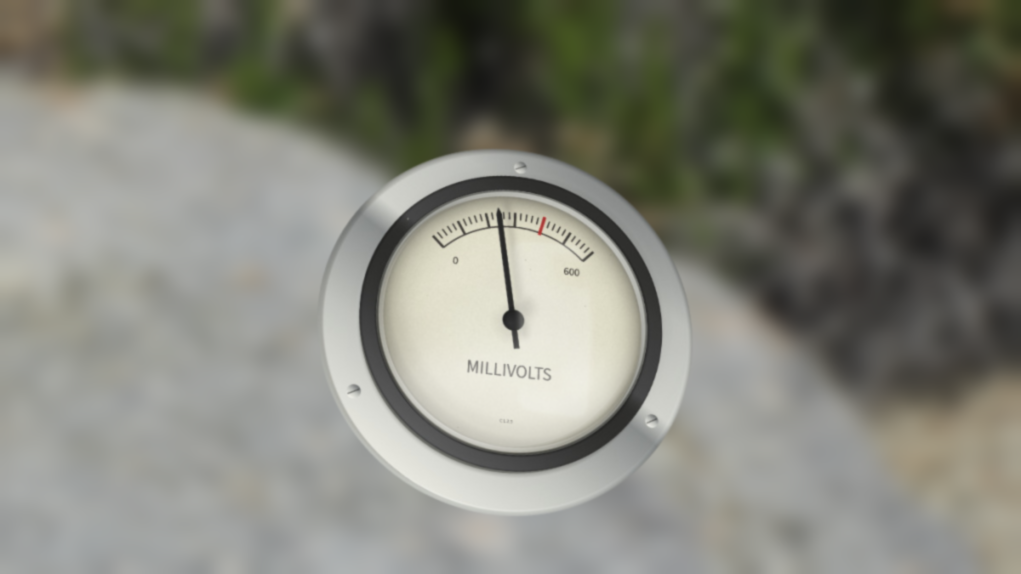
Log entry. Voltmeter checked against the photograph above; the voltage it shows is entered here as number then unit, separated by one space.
240 mV
